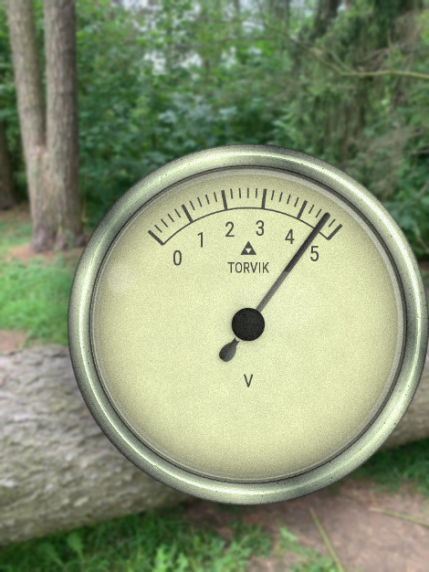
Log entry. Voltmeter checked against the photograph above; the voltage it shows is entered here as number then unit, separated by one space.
4.6 V
